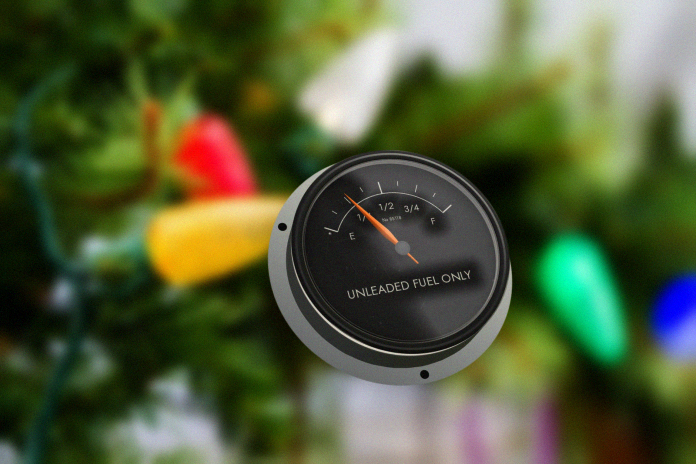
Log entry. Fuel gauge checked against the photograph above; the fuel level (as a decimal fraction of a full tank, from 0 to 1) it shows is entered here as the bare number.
0.25
